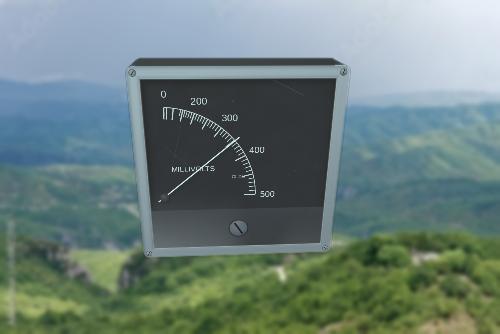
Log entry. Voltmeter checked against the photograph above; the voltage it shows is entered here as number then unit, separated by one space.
350 mV
